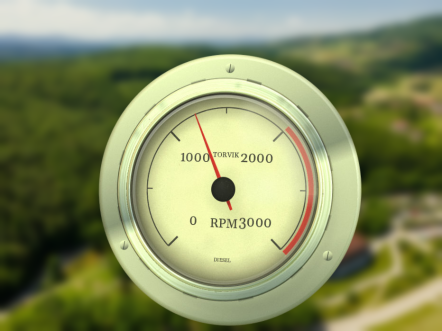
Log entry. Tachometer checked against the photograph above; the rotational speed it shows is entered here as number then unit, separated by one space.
1250 rpm
